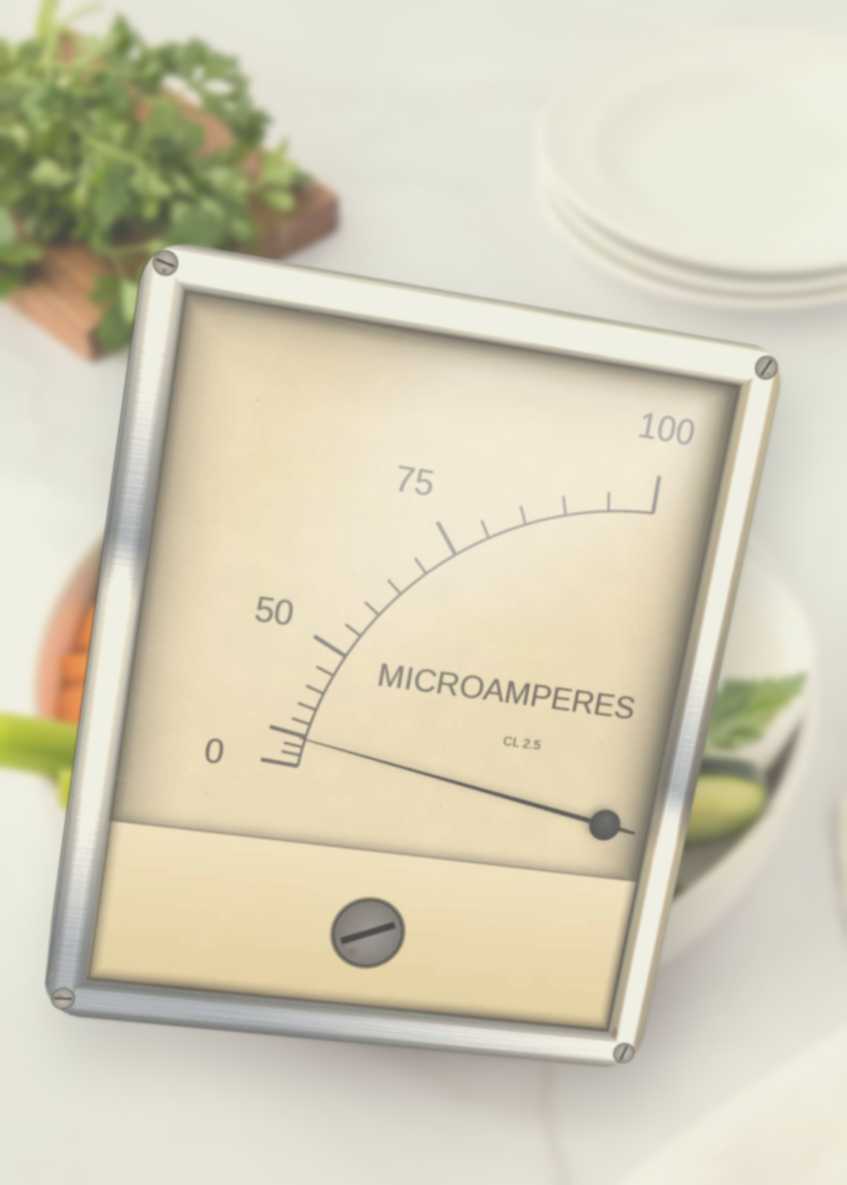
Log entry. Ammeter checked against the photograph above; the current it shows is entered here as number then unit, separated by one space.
25 µA
